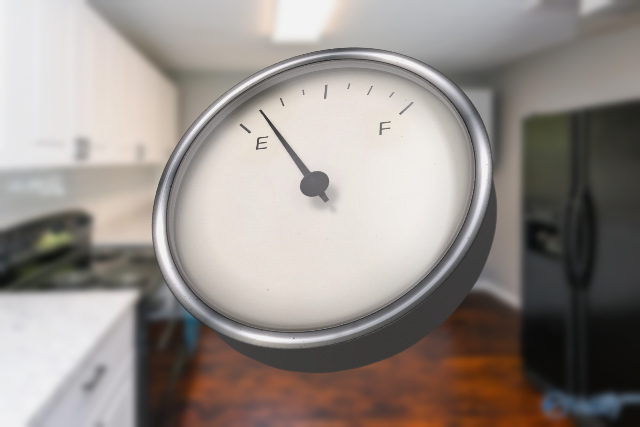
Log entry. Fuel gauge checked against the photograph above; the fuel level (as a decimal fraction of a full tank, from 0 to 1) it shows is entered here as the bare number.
0.125
